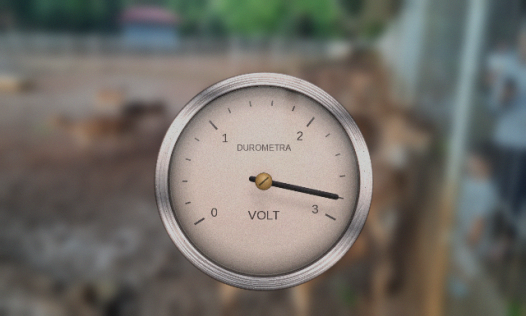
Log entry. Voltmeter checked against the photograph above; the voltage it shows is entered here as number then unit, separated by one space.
2.8 V
